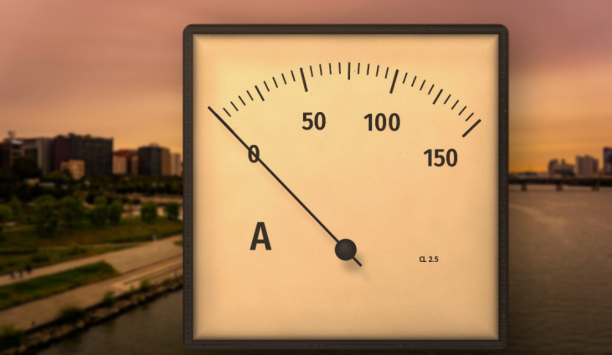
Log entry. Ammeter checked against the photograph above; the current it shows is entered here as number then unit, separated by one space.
0 A
